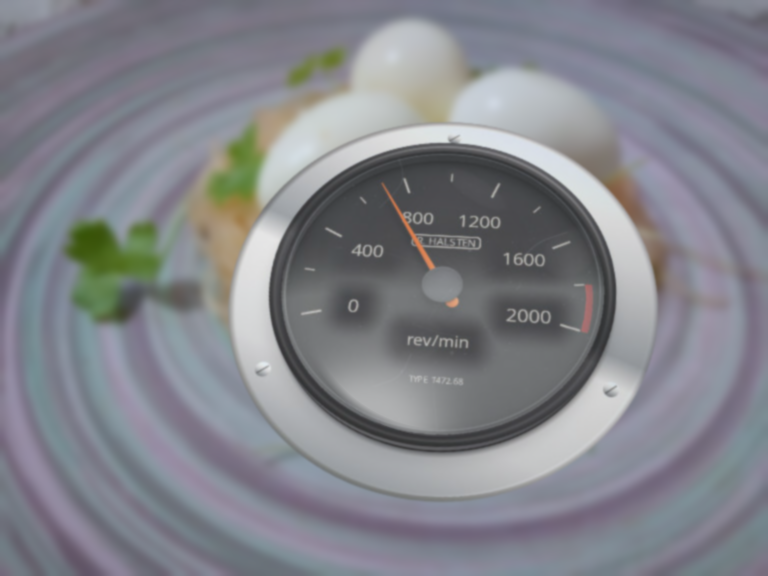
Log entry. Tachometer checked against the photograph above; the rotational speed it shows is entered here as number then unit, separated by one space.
700 rpm
